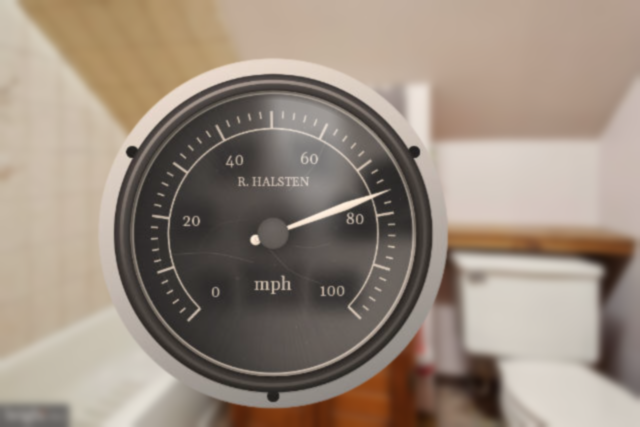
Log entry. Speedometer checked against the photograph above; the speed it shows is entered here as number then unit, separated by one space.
76 mph
